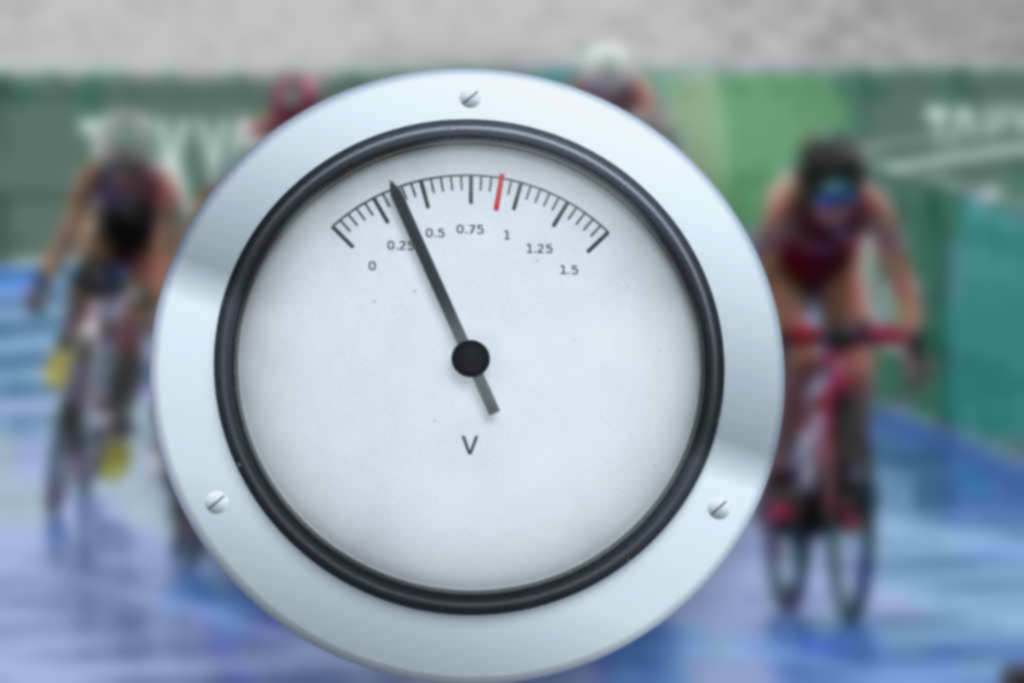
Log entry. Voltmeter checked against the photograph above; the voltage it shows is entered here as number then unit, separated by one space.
0.35 V
